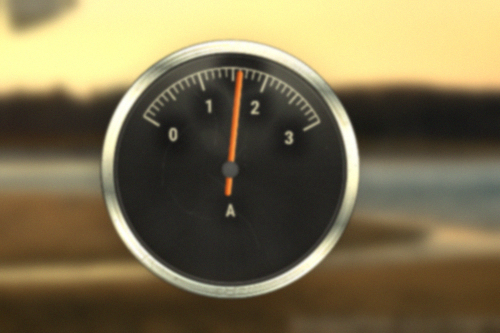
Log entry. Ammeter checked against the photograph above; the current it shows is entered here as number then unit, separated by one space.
1.6 A
